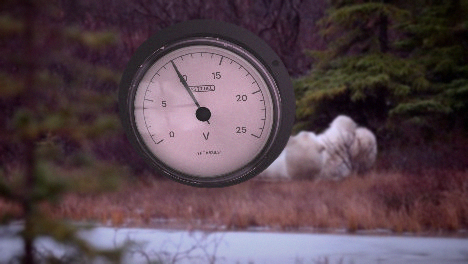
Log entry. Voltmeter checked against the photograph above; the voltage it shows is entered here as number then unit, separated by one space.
10 V
